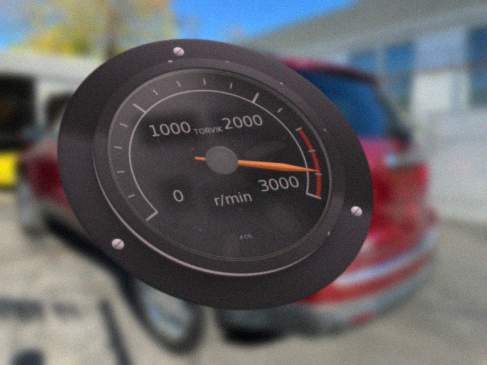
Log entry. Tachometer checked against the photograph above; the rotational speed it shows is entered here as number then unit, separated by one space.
2800 rpm
